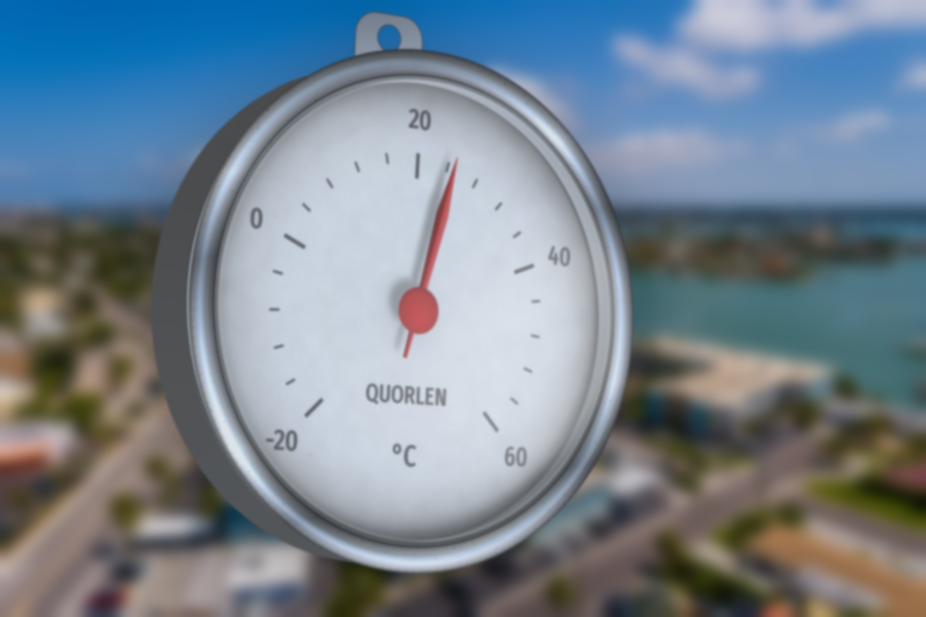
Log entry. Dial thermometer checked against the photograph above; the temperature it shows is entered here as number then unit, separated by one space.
24 °C
